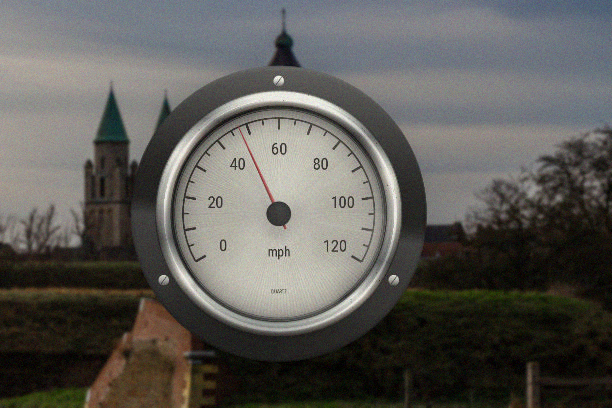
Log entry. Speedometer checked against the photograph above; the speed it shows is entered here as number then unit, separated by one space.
47.5 mph
